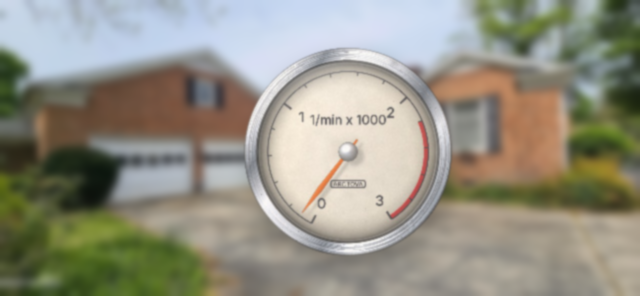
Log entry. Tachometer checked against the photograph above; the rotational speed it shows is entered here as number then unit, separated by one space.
100 rpm
